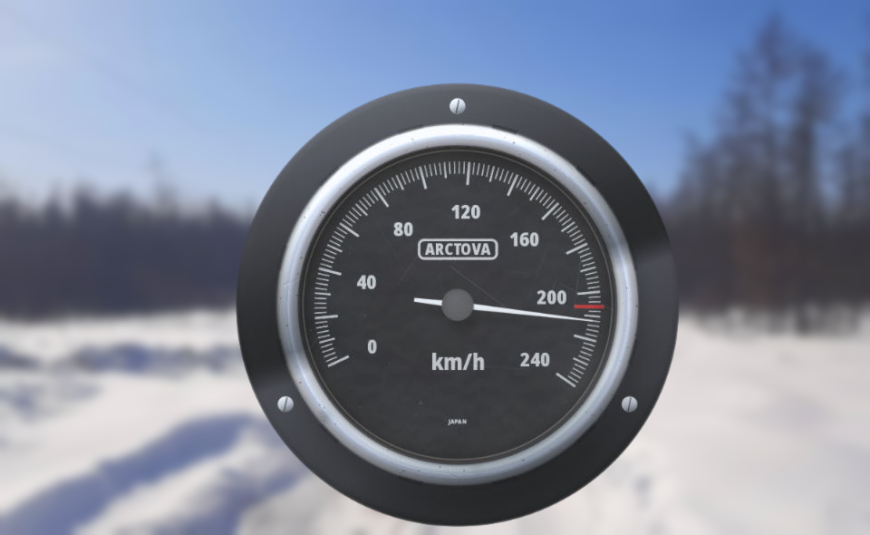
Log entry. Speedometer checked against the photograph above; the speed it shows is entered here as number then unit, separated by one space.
212 km/h
